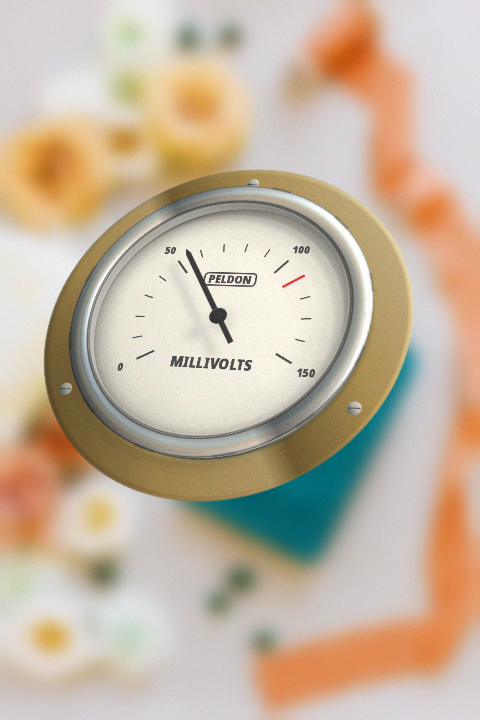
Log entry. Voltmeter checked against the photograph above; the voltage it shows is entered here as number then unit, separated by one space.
55 mV
